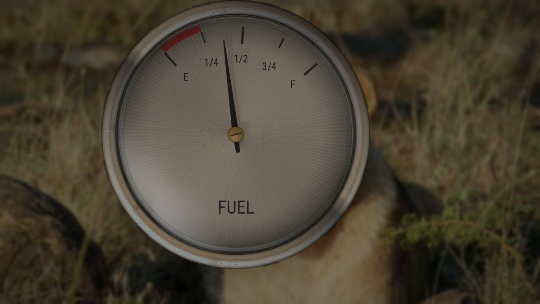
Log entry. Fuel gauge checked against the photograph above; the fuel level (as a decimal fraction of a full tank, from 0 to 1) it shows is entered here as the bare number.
0.375
